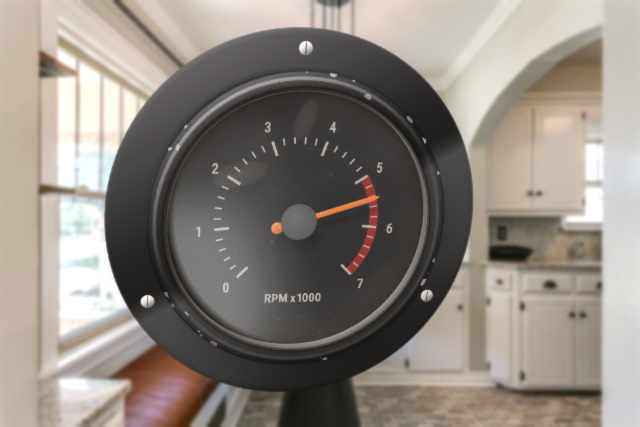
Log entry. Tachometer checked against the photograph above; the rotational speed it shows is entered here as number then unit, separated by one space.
5400 rpm
